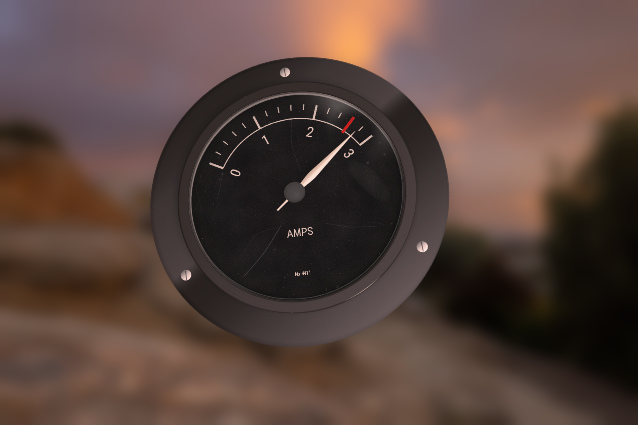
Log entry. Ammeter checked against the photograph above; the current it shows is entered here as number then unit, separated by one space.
2.8 A
